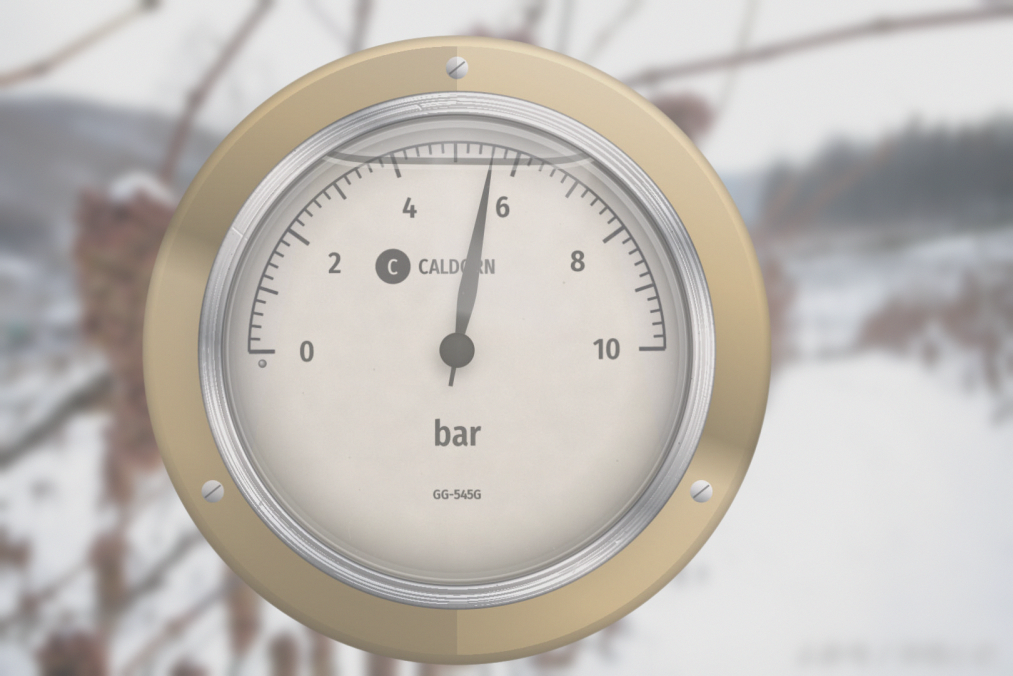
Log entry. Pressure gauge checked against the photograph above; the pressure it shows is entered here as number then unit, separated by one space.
5.6 bar
